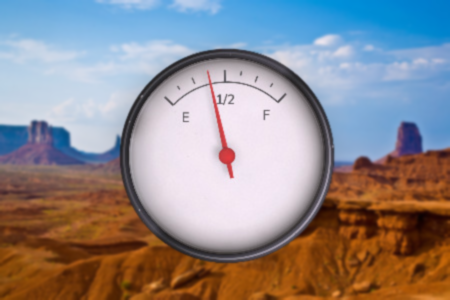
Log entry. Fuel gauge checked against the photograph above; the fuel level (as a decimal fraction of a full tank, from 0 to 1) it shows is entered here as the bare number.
0.375
